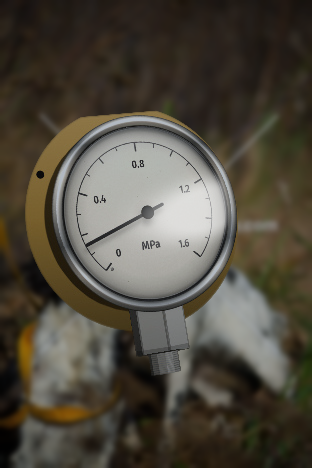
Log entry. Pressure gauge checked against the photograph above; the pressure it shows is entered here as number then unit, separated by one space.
0.15 MPa
